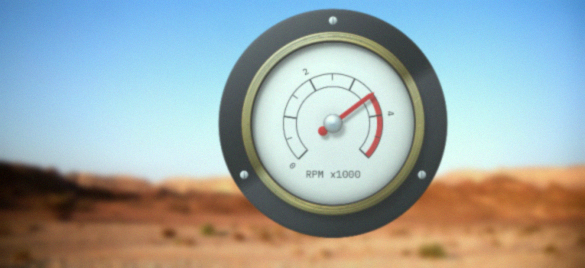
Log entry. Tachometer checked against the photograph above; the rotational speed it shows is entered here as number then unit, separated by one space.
3500 rpm
